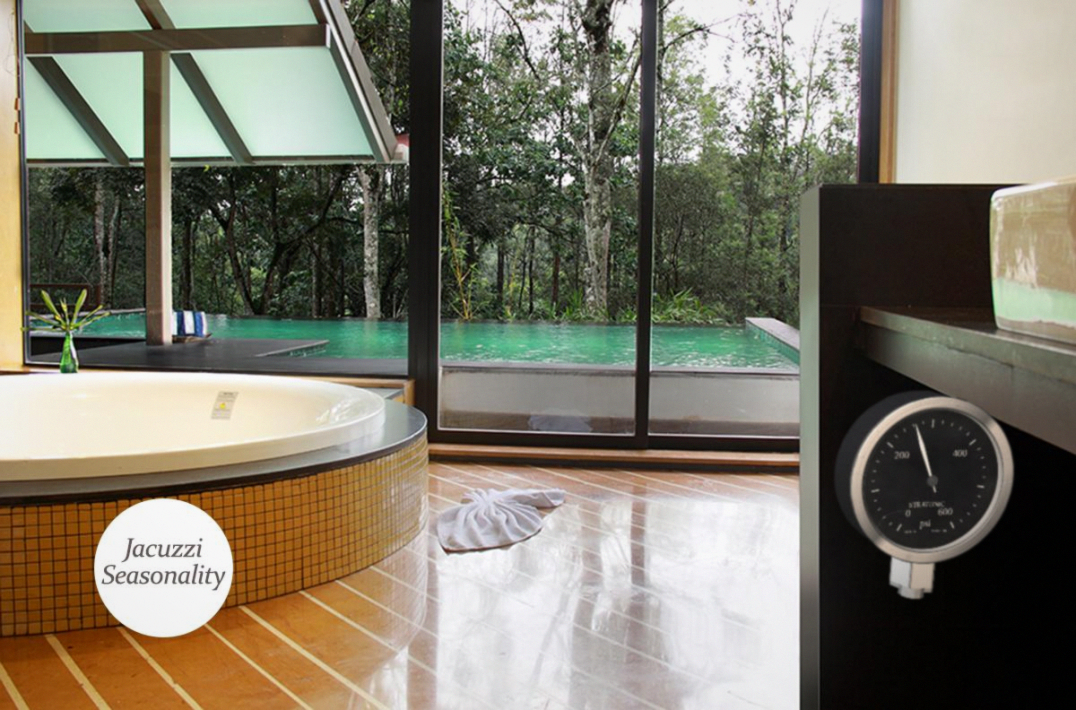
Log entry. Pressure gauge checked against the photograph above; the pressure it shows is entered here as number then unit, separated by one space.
260 psi
